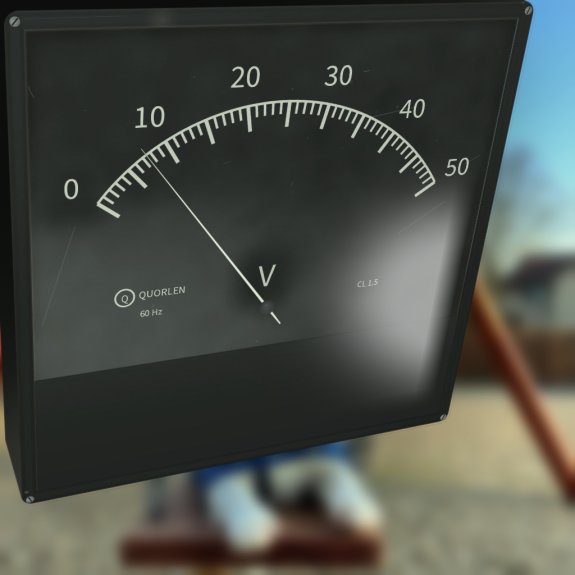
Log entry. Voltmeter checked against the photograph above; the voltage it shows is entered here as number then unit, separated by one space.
7.5 V
